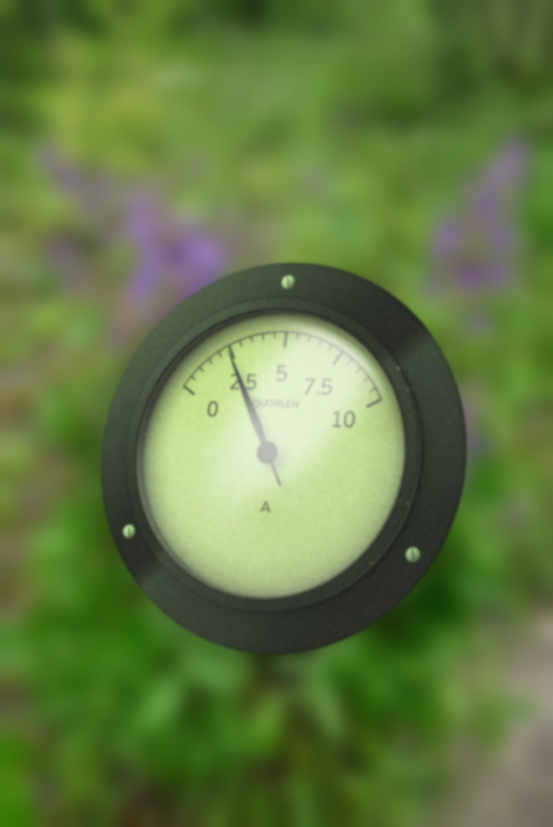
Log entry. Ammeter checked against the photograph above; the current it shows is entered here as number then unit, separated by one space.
2.5 A
